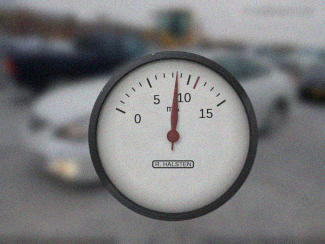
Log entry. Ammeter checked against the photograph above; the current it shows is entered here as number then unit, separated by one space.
8.5 mA
